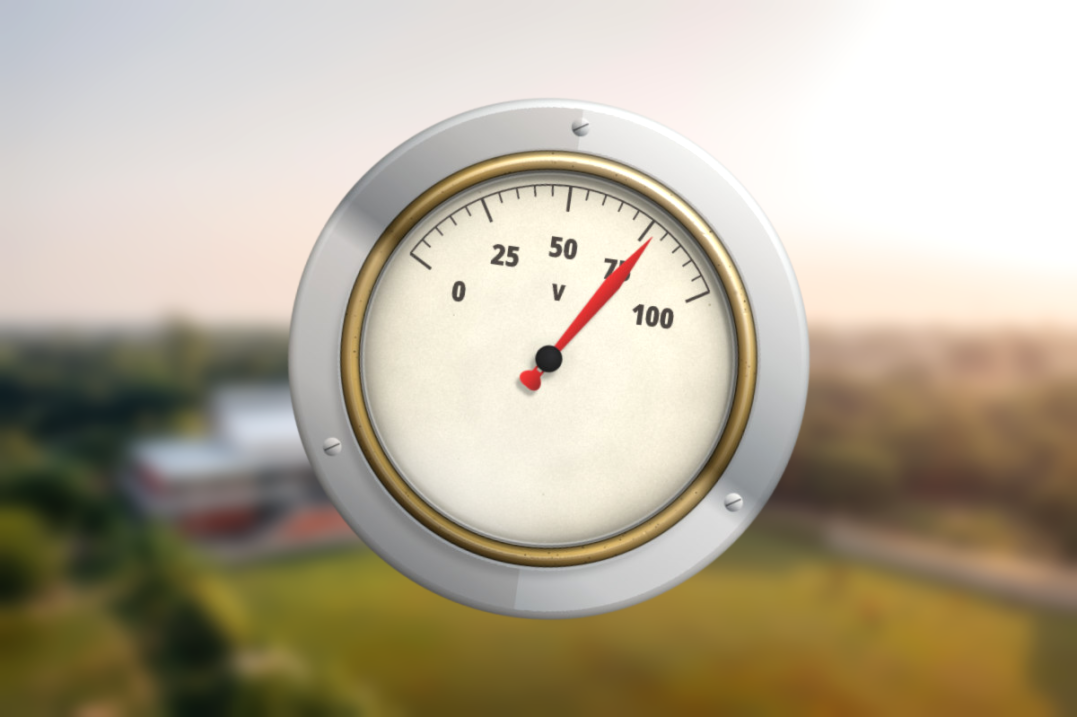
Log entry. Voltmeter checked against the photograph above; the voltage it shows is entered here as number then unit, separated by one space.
77.5 V
